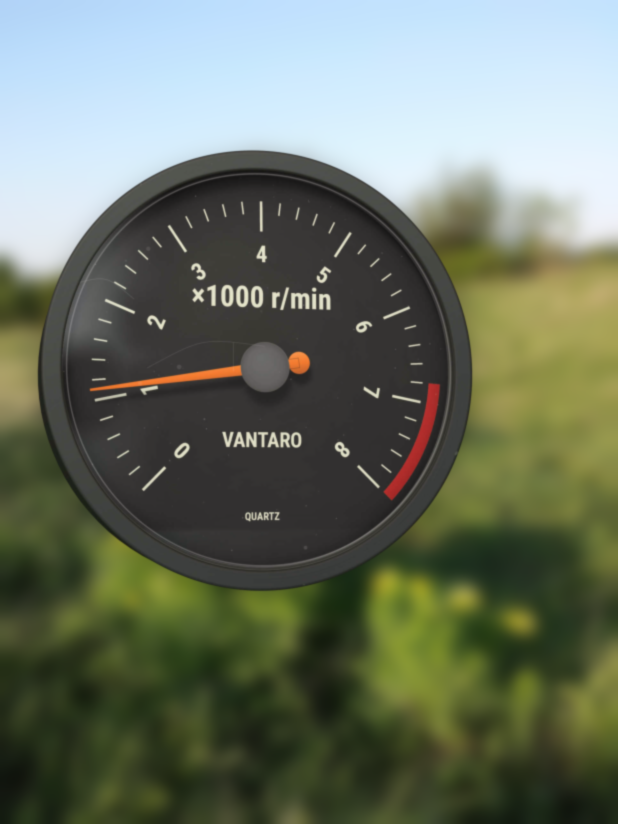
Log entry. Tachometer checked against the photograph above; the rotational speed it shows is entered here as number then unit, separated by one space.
1100 rpm
